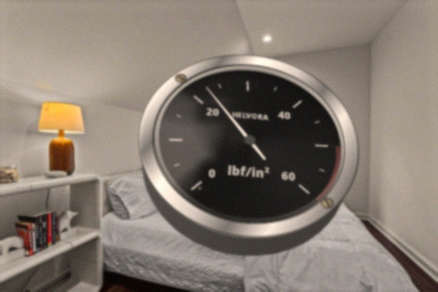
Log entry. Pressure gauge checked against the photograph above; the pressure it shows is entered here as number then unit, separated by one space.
22.5 psi
